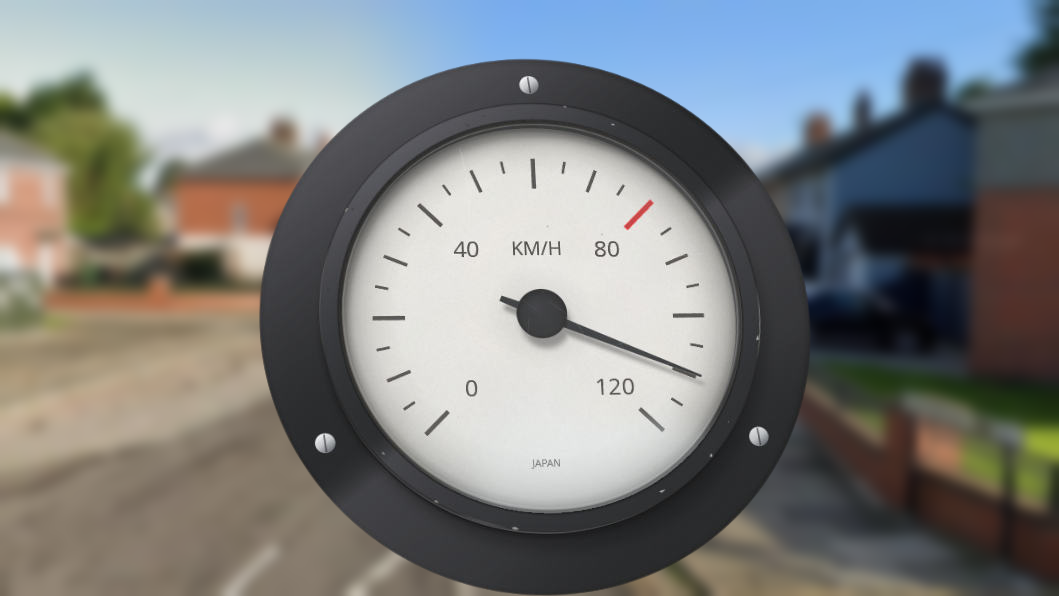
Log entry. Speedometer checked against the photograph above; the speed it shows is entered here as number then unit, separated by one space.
110 km/h
